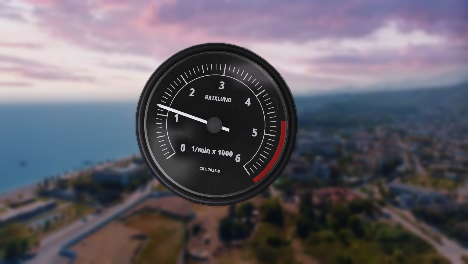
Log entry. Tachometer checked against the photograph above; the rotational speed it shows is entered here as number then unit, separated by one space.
1200 rpm
